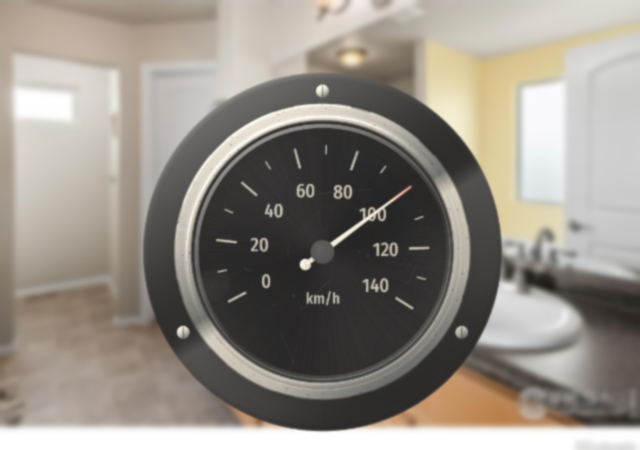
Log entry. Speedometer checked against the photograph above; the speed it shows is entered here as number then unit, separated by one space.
100 km/h
